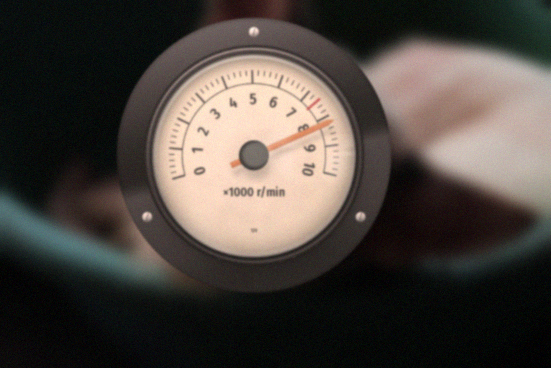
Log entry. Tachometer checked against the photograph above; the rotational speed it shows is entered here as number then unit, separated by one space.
8200 rpm
